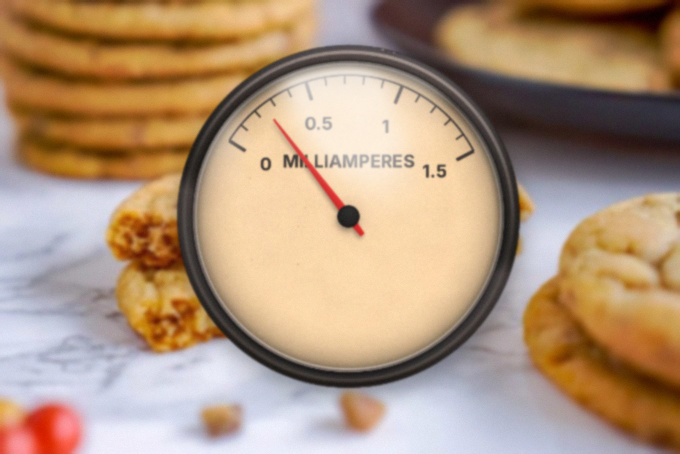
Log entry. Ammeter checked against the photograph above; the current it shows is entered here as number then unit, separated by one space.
0.25 mA
